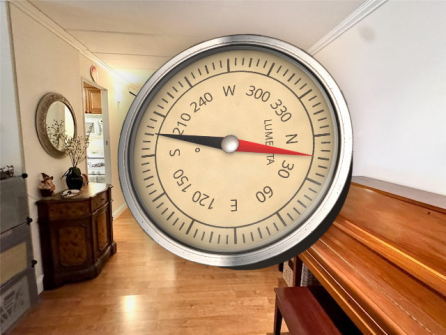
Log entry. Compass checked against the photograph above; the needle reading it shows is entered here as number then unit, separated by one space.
15 °
